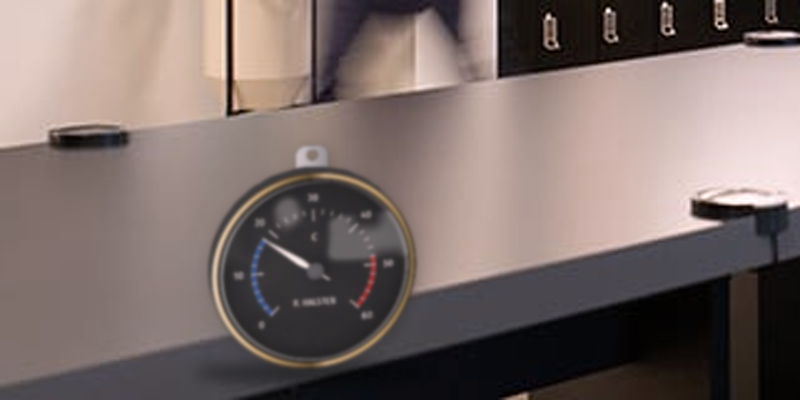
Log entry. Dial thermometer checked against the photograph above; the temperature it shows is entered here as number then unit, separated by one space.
18 °C
